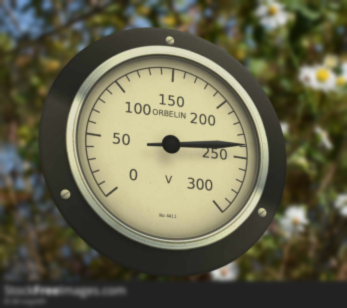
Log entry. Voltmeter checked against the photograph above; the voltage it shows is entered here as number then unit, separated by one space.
240 V
